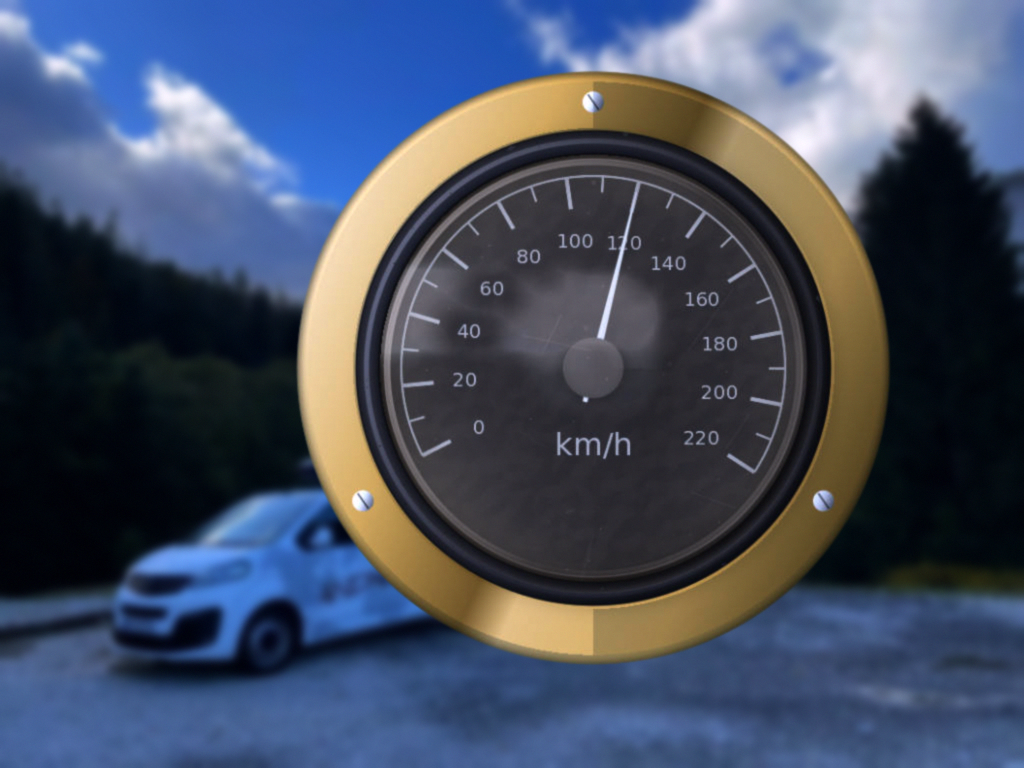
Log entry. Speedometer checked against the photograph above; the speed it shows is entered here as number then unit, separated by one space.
120 km/h
